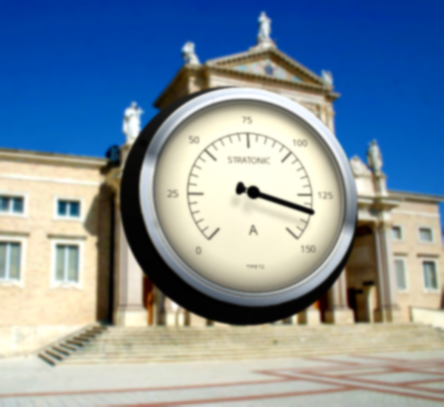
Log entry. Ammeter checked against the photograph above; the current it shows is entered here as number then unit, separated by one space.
135 A
